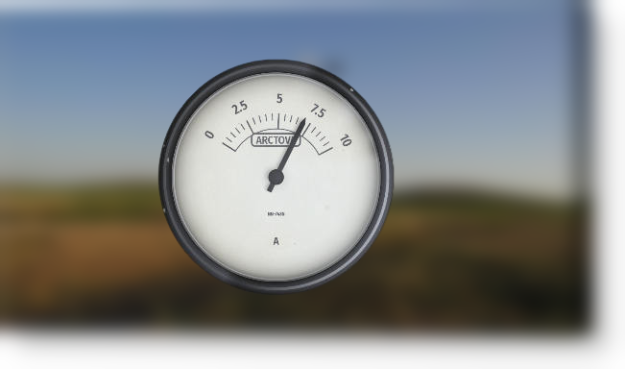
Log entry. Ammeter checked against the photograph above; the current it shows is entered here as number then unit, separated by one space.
7 A
